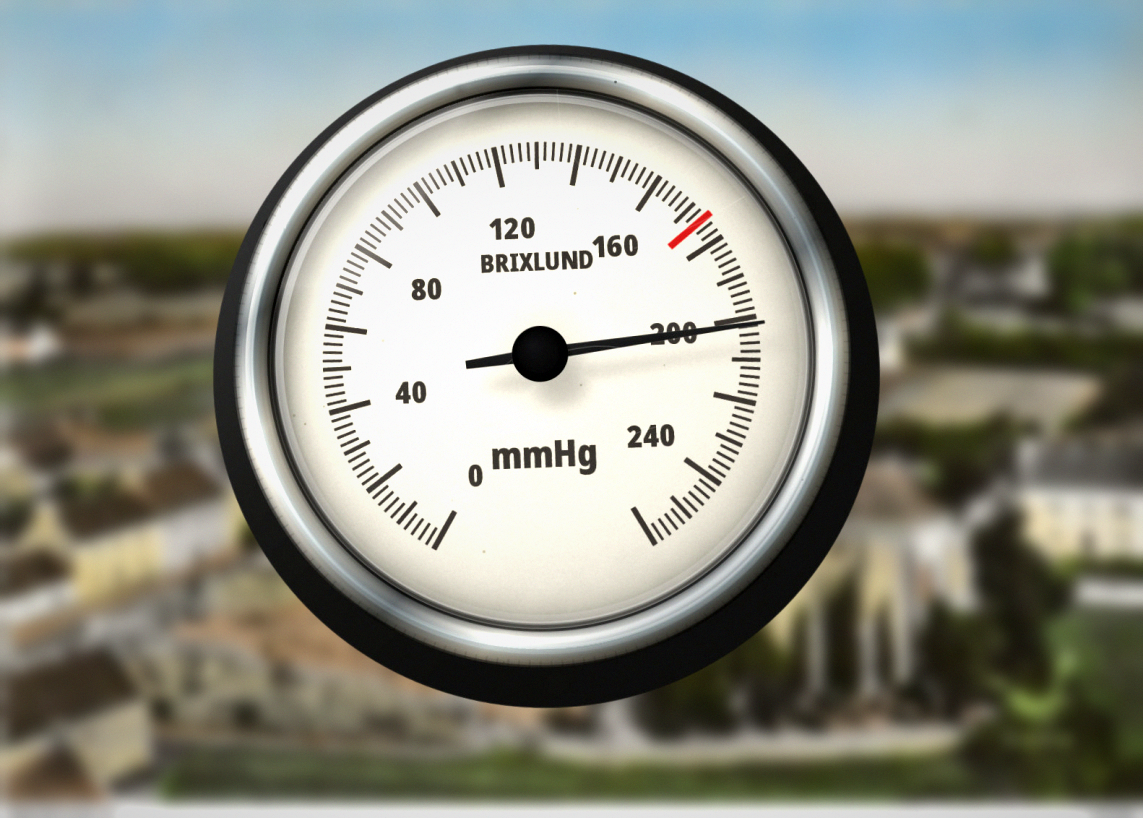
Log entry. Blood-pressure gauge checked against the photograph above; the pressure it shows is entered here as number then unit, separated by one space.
202 mmHg
